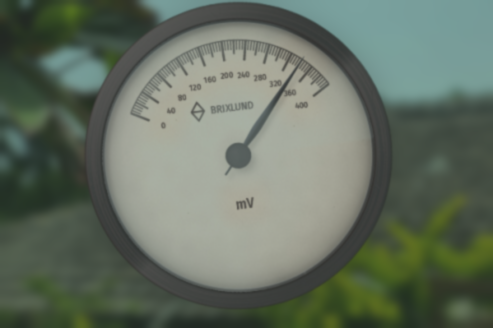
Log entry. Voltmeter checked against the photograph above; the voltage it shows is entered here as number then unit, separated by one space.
340 mV
